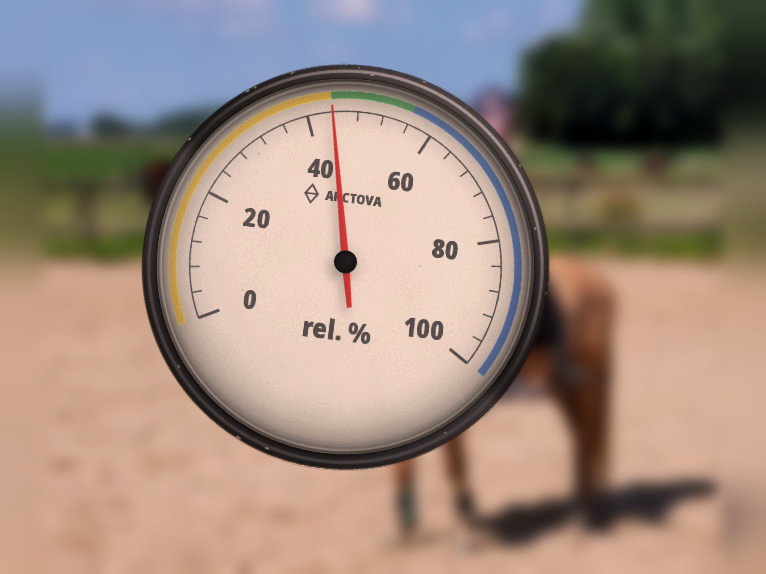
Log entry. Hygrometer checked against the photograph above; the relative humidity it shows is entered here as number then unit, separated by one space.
44 %
